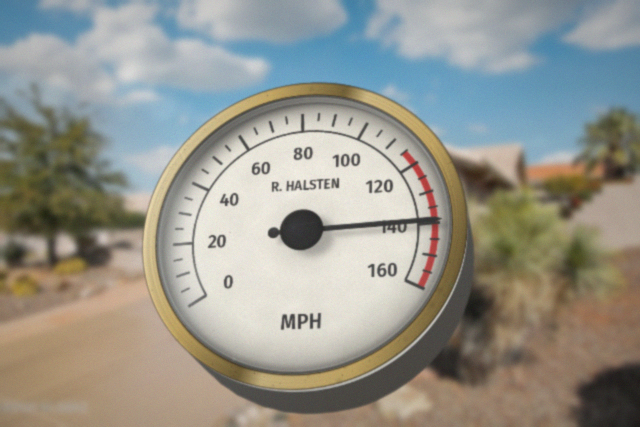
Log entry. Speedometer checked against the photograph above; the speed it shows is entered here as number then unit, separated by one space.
140 mph
